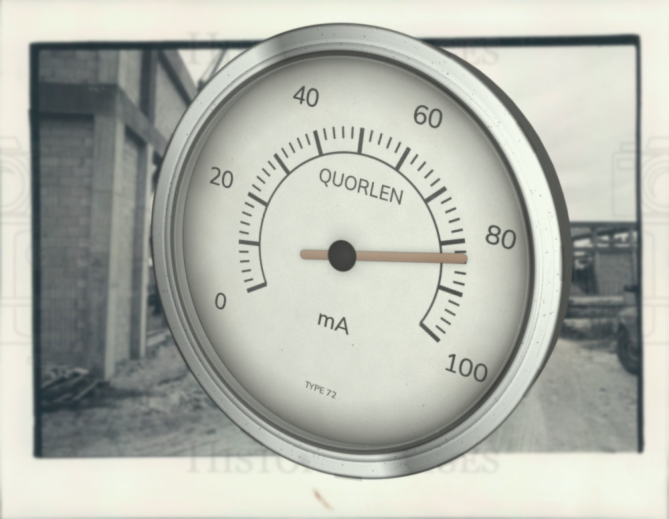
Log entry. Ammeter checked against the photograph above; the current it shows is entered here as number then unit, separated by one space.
83 mA
